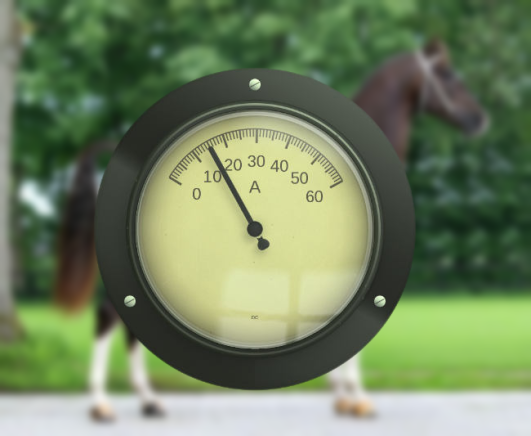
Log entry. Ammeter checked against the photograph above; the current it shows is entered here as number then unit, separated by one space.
15 A
